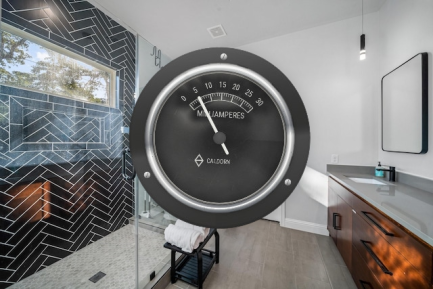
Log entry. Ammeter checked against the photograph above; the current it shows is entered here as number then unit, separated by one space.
5 mA
